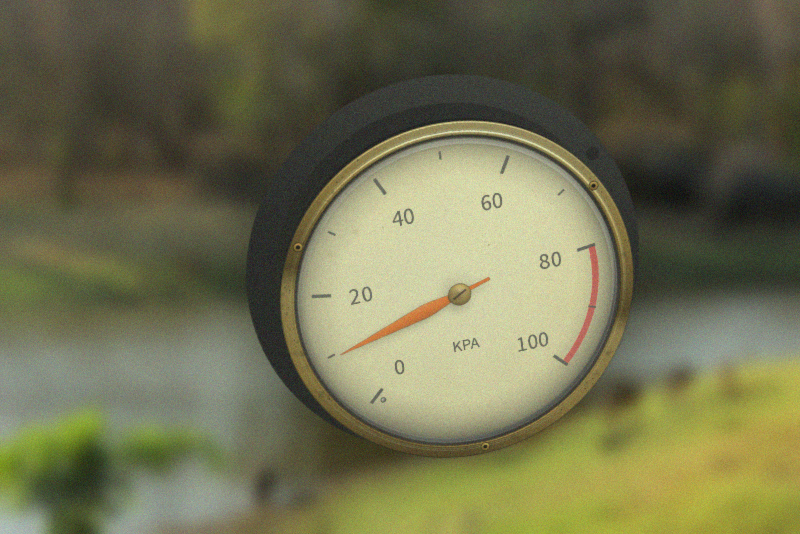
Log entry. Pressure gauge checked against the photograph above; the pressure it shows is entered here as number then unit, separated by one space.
10 kPa
